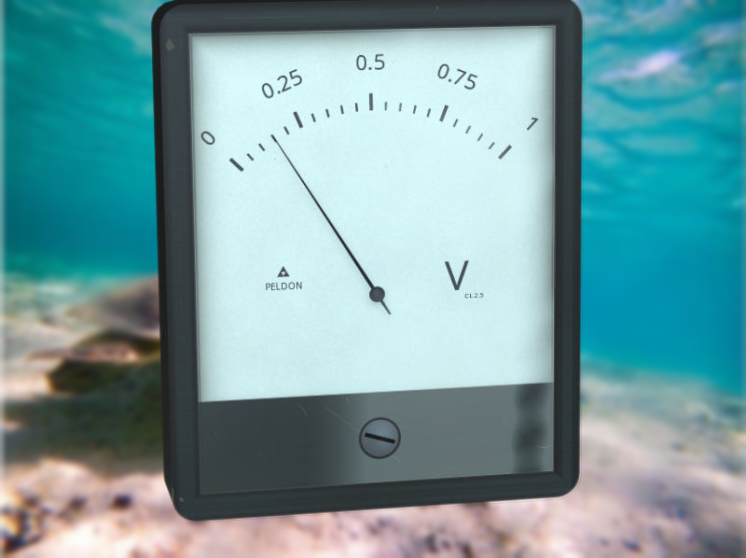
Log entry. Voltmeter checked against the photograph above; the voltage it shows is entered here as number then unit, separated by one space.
0.15 V
